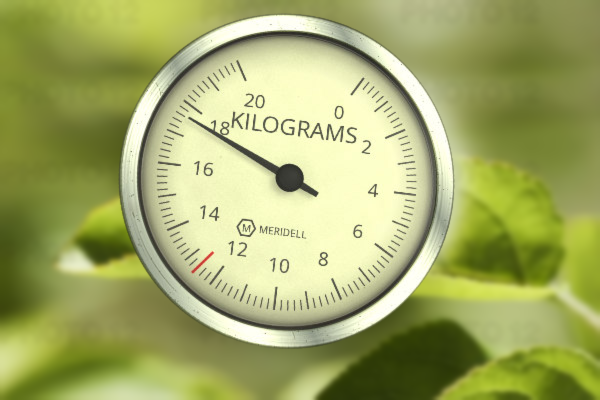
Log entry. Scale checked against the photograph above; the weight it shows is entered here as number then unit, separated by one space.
17.6 kg
